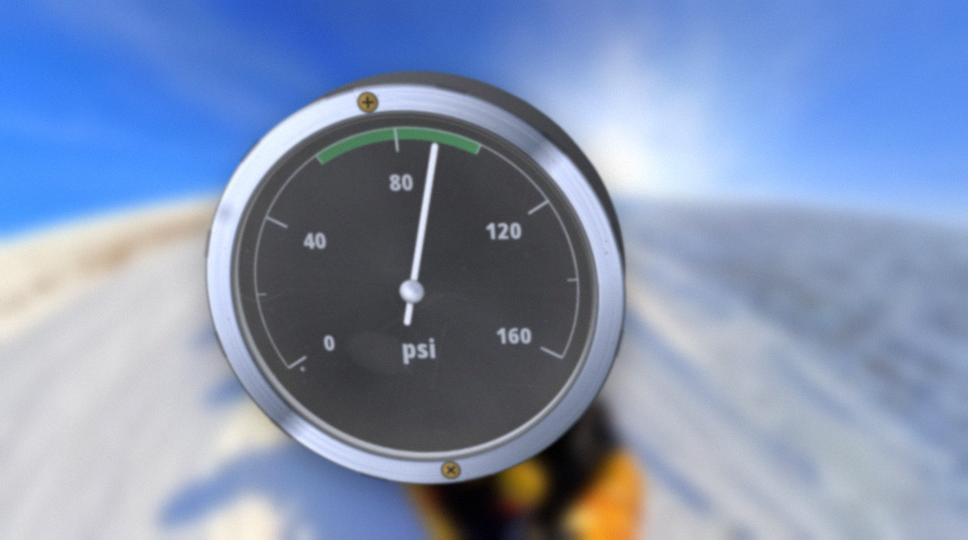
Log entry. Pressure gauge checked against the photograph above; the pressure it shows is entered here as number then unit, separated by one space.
90 psi
